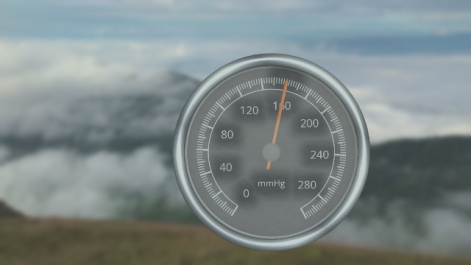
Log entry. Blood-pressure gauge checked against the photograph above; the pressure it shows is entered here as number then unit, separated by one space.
160 mmHg
